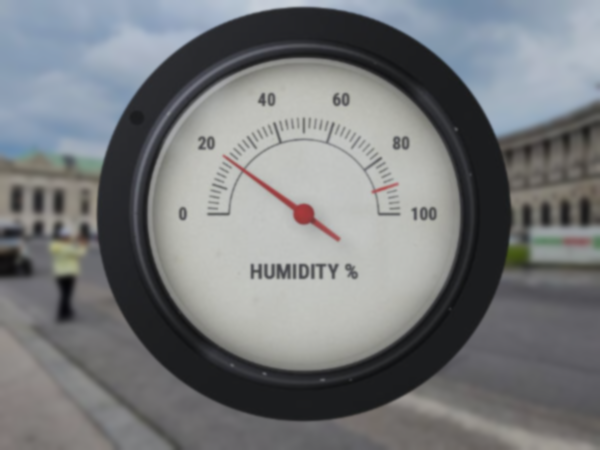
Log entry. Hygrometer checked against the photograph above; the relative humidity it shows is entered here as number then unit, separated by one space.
20 %
